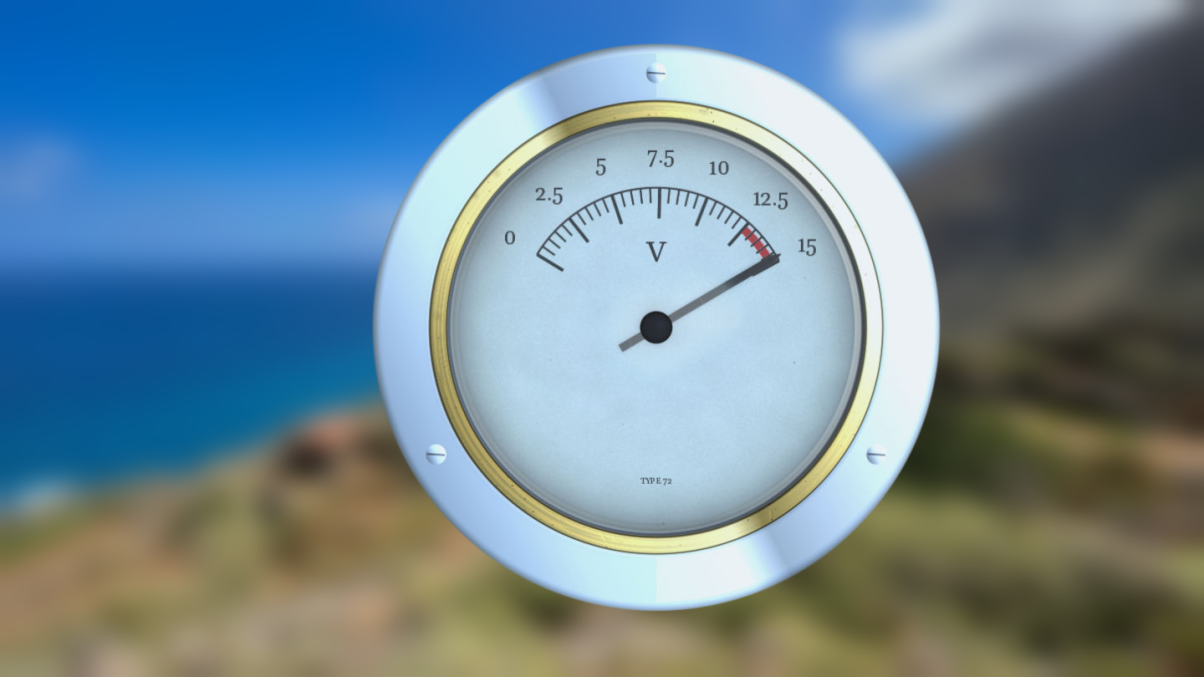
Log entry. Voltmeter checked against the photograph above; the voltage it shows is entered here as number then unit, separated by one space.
14.75 V
